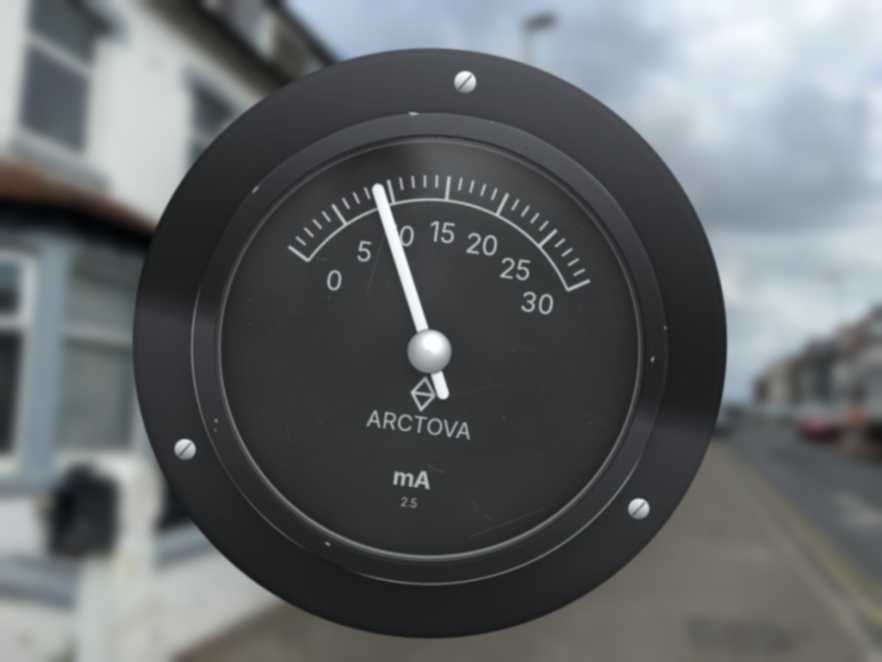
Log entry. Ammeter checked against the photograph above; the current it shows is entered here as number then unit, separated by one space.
9 mA
